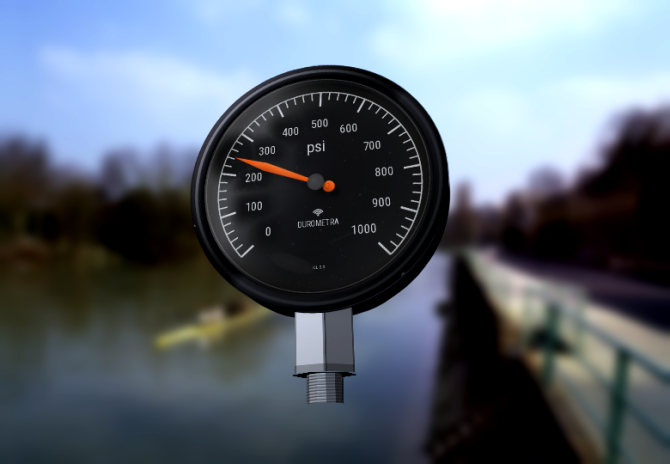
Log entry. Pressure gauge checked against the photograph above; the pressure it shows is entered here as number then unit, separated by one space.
240 psi
